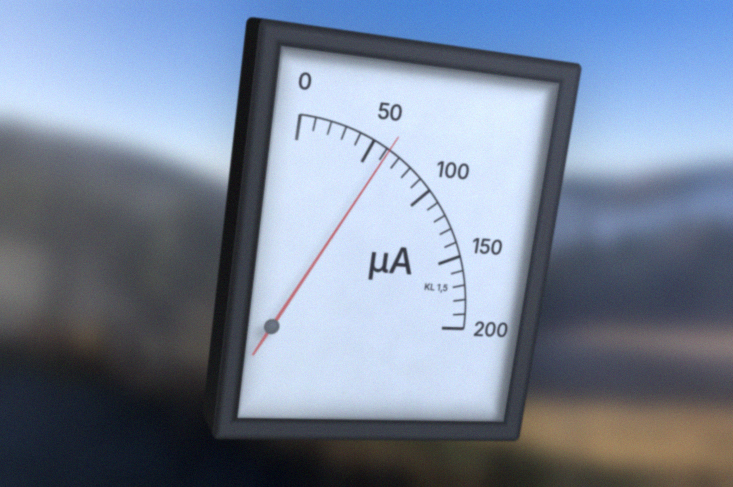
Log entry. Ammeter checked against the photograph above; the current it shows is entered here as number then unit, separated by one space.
60 µA
